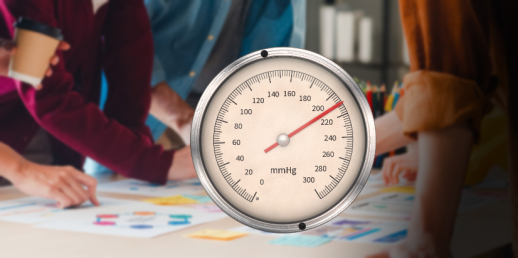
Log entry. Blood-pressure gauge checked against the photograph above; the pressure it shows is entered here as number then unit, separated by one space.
210 mmHg
